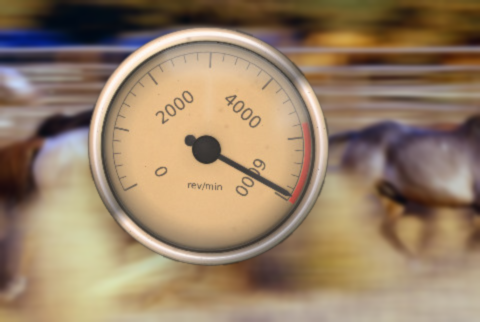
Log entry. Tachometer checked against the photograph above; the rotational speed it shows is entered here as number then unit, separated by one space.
5900 rpm
